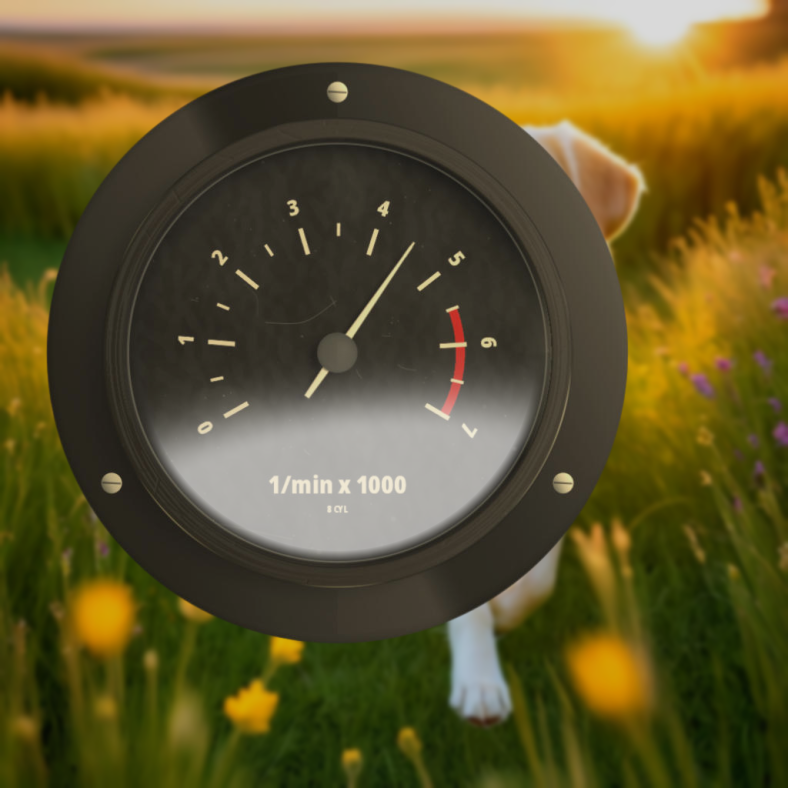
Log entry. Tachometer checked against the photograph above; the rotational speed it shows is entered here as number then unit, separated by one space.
4500 rpm
